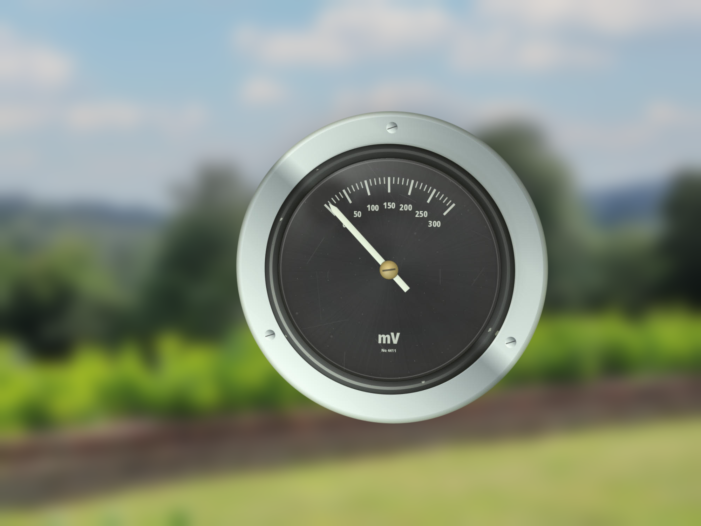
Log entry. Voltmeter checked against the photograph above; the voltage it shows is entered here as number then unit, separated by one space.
10 mV
